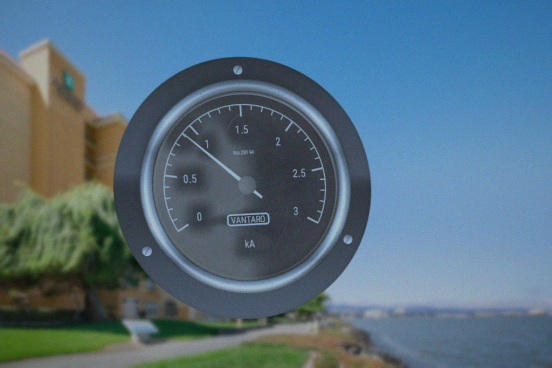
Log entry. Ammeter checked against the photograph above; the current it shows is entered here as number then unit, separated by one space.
0.9 kA
